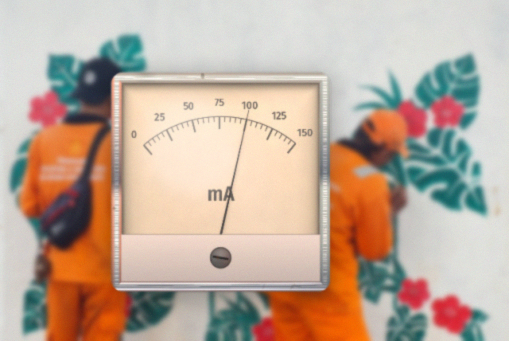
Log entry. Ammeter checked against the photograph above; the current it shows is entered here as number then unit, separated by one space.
100 mA
